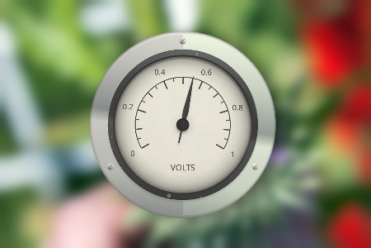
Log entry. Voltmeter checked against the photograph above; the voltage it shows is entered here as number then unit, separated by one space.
0.55 V
